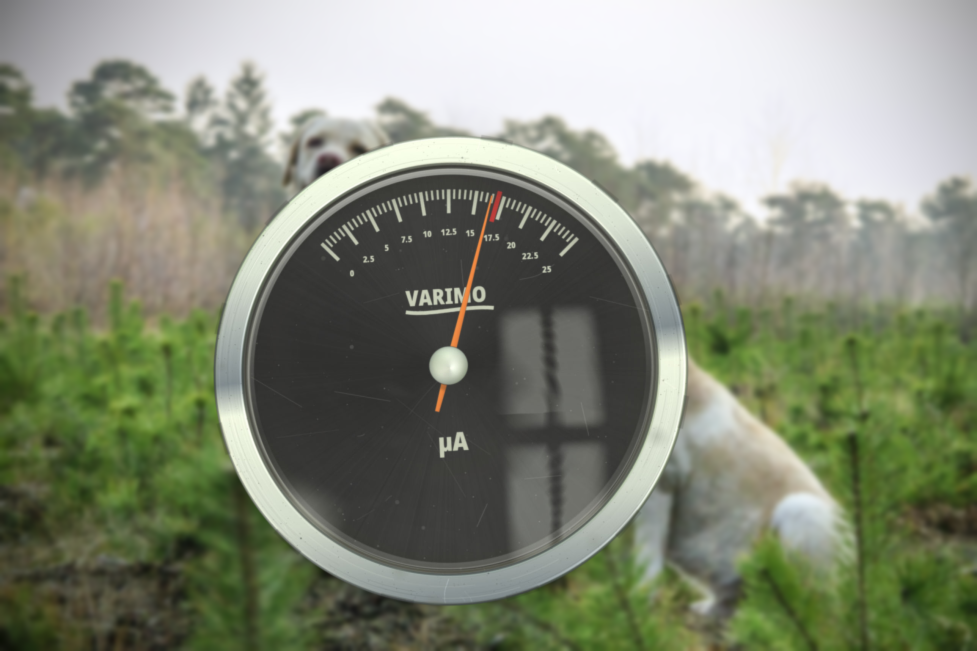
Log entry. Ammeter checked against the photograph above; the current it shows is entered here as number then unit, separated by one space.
16.5 µA
